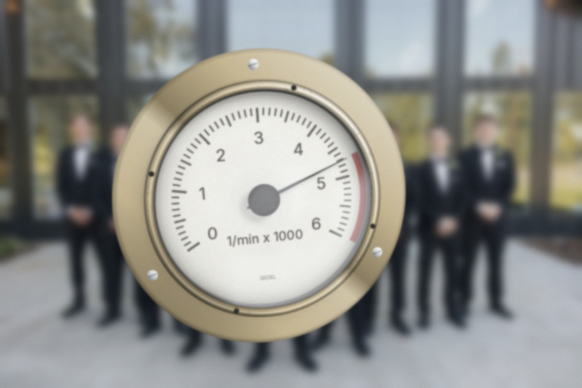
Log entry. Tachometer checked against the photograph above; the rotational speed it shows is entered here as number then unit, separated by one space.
4700 rpm
